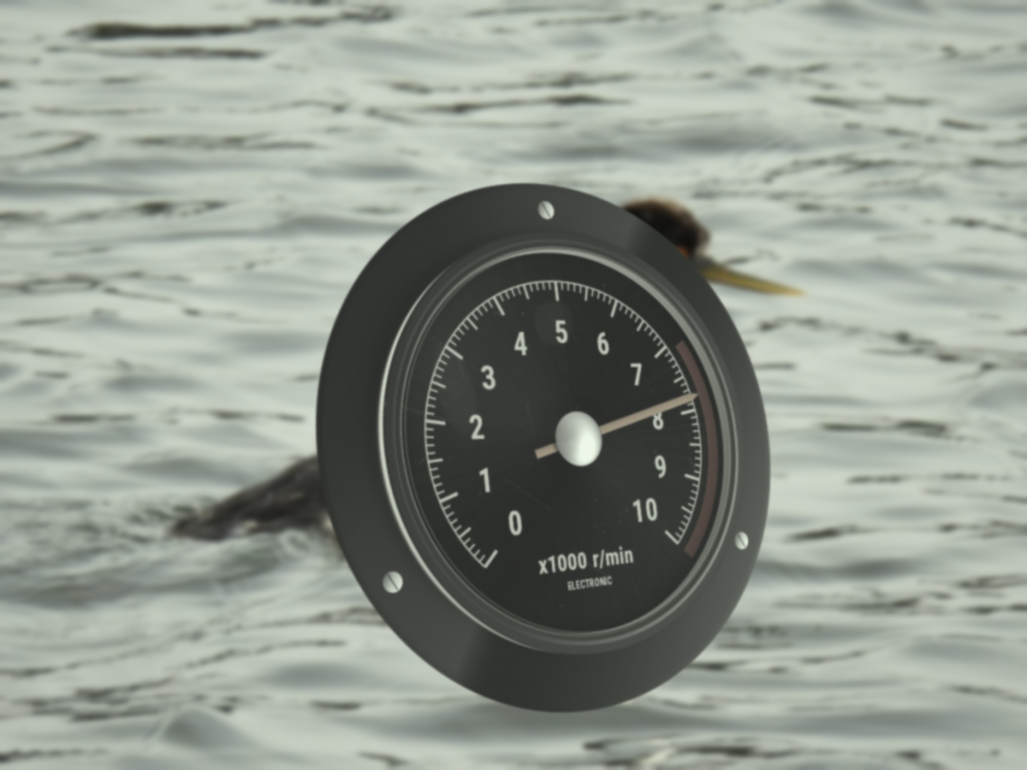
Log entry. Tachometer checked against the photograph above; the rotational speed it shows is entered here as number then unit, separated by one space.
7800 rpm
